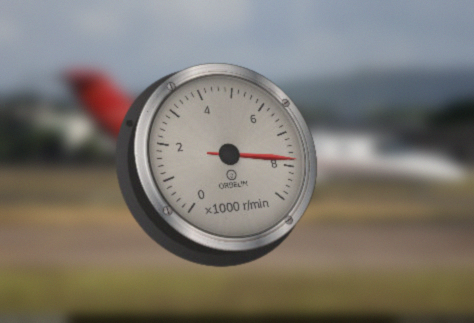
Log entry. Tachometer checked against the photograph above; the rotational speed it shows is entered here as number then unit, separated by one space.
7800 rpm
